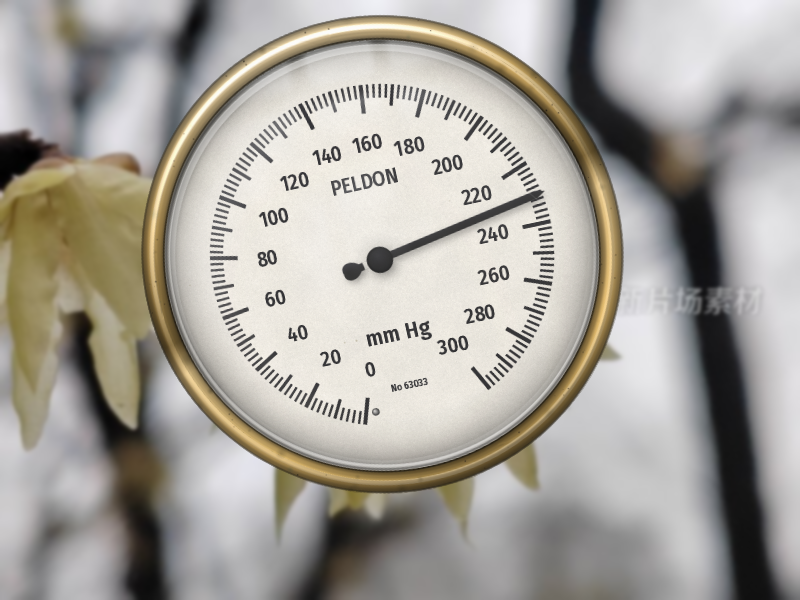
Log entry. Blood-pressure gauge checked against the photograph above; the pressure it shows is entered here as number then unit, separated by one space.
230 mmHg
